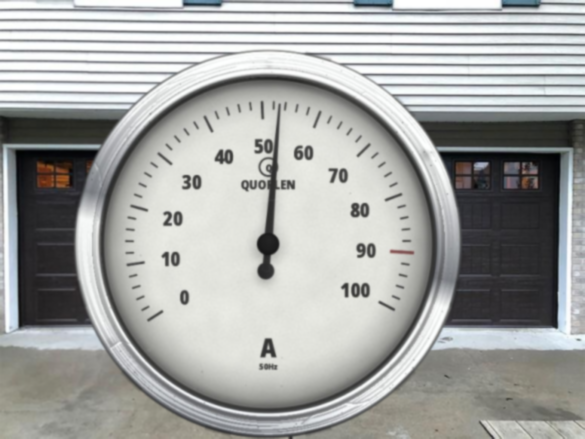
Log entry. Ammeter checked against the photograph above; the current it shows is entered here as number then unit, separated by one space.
53 A
